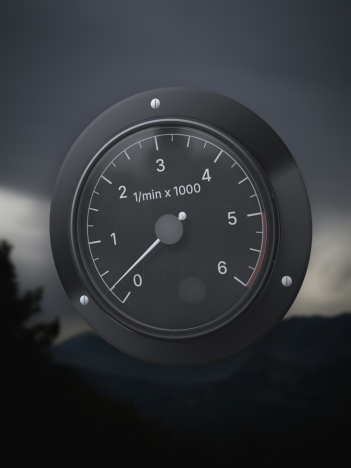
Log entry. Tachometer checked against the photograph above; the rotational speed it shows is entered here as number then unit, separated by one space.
250 rpm
